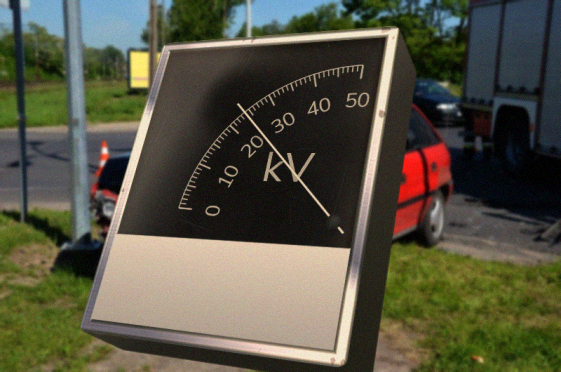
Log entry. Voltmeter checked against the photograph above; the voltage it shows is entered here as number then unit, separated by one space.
24 kV
